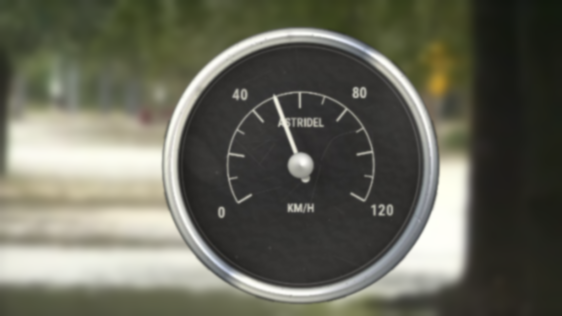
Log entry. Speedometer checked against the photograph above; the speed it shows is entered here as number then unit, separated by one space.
50 km/h
